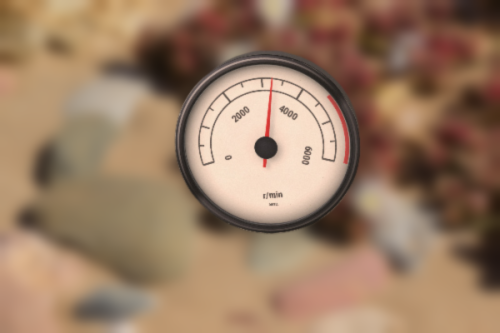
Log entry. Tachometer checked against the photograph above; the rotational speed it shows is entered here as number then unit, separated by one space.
3250 rpm
